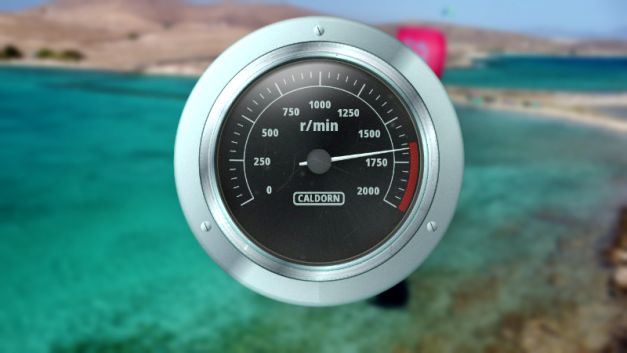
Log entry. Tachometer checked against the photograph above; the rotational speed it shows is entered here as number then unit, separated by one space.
1675 rpm
